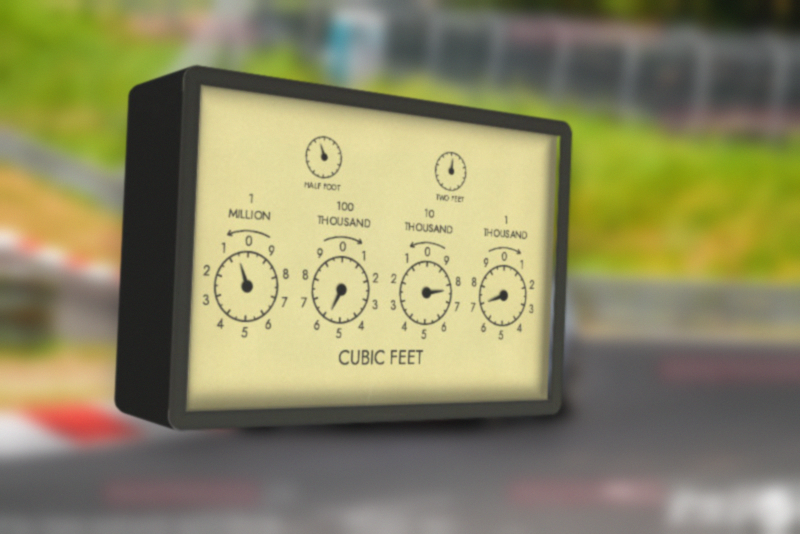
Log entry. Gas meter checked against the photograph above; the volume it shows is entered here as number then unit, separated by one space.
57700 ft³
